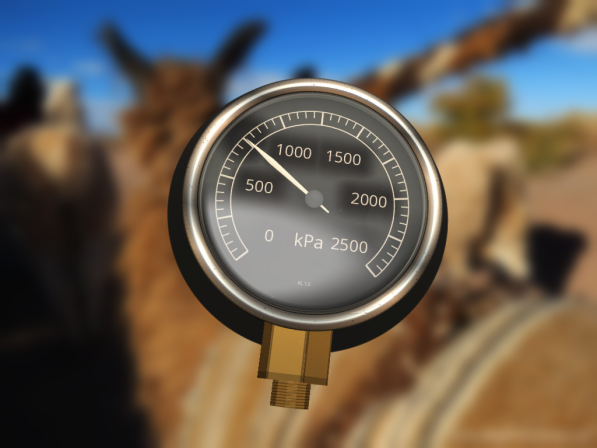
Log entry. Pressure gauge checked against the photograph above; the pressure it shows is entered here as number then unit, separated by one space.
750 kPa
